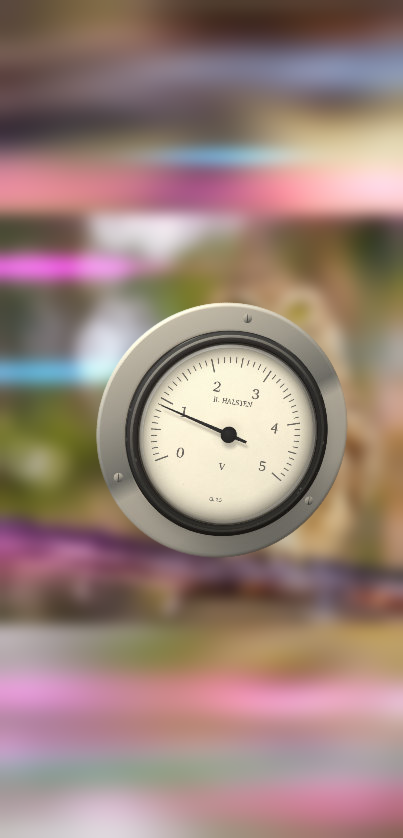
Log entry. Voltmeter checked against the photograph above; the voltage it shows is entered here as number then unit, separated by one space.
0.9 V
